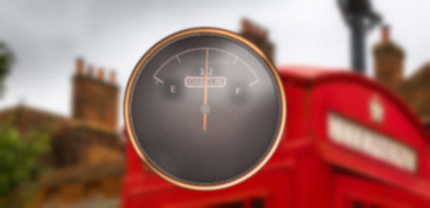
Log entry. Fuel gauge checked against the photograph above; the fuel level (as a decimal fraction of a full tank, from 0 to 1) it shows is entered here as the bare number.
0.5
